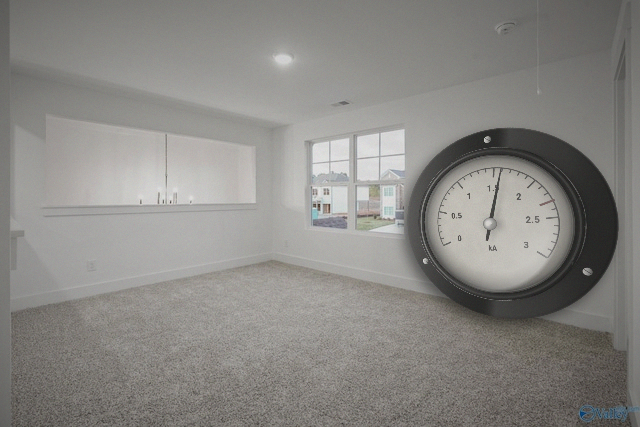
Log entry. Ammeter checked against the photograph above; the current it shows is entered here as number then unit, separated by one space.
1.6 kA
